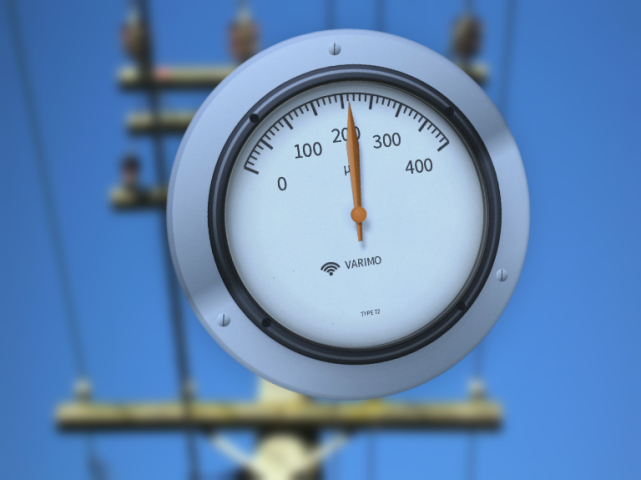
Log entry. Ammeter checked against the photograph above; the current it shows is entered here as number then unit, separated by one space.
210 µA
